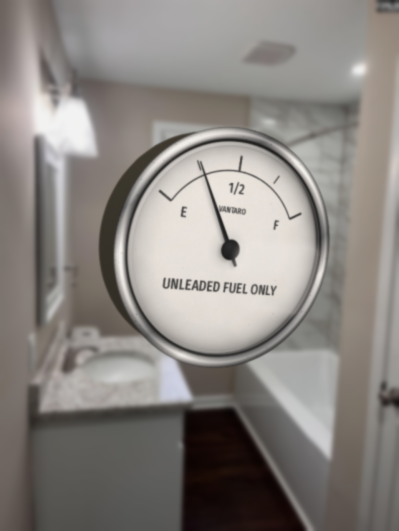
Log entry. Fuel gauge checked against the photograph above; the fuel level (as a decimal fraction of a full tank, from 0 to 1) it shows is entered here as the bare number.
0.25
